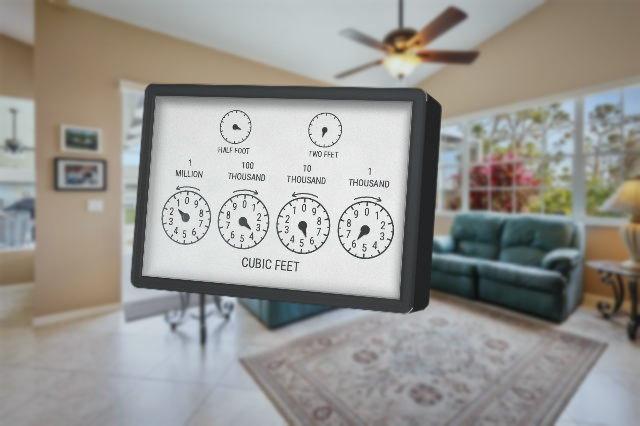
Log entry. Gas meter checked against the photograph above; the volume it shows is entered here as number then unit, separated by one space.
135600 ft³
